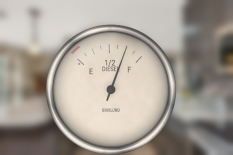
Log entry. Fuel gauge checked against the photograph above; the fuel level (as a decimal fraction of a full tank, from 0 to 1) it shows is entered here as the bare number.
0.75
